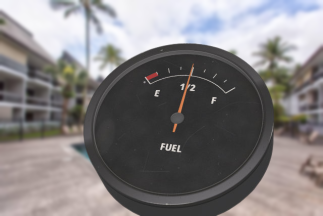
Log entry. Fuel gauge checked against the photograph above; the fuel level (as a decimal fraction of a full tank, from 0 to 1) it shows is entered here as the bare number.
0.5
